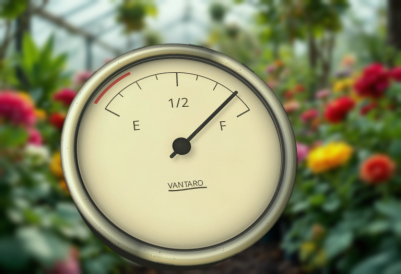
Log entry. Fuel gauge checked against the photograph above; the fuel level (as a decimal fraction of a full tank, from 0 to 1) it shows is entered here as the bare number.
0.875
